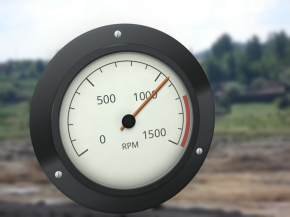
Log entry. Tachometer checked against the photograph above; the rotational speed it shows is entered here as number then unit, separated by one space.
1050 rpm
